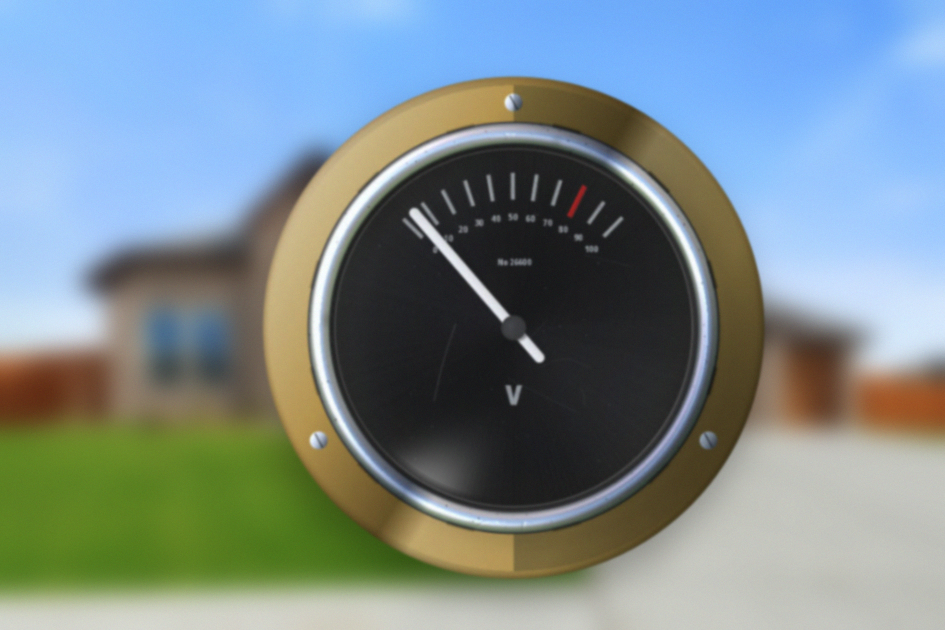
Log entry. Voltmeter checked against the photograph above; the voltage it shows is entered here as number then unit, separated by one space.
5 V
